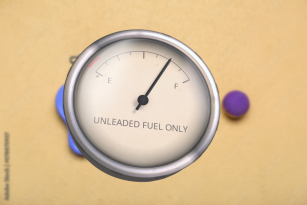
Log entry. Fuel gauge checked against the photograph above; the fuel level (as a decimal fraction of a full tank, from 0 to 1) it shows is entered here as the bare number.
0.75
